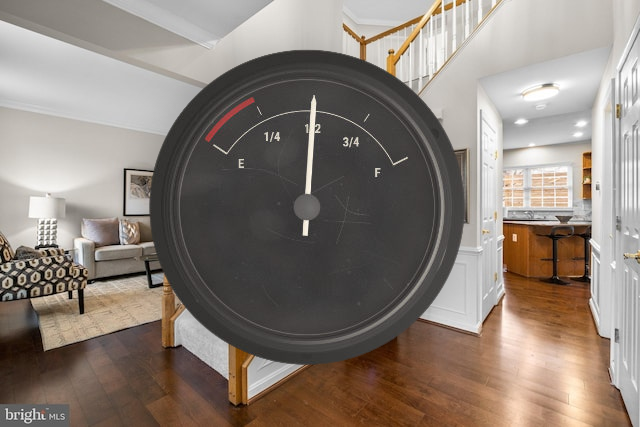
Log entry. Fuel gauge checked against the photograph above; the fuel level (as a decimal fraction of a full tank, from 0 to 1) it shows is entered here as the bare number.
0.5
